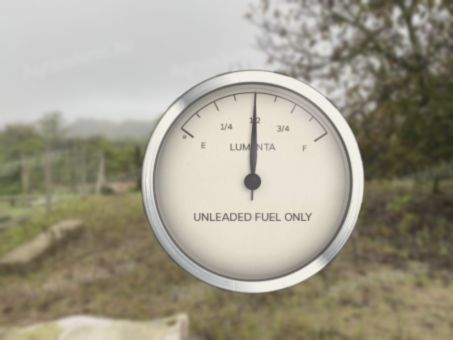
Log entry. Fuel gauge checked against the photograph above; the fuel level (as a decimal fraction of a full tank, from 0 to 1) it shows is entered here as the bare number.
0.5
